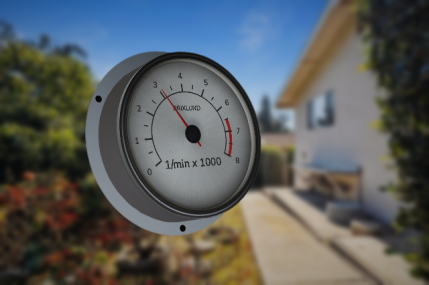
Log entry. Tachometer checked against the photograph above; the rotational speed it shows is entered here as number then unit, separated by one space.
3000 rpm
